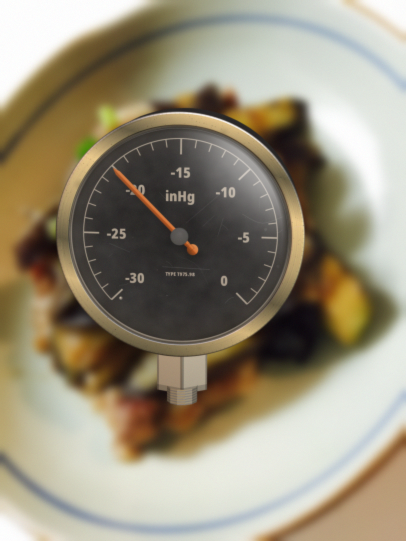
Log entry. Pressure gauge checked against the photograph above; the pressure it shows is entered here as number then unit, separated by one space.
-20 inHg
